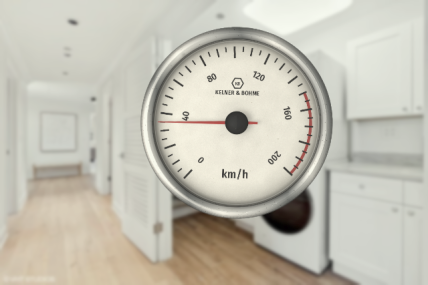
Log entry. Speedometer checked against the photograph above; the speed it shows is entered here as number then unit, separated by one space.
35 km/h
